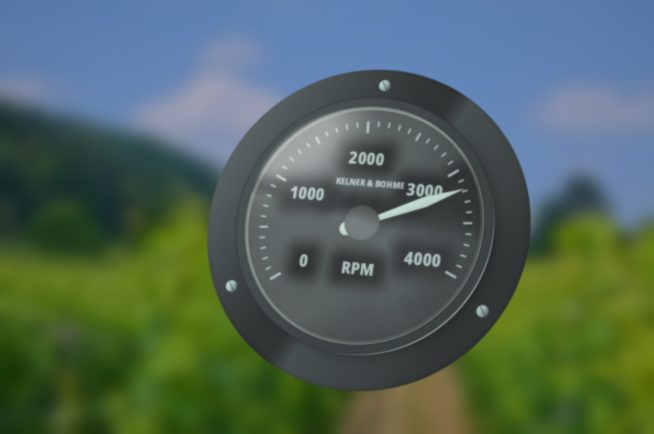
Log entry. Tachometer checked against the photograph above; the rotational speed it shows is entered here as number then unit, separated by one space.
3200 rpm
